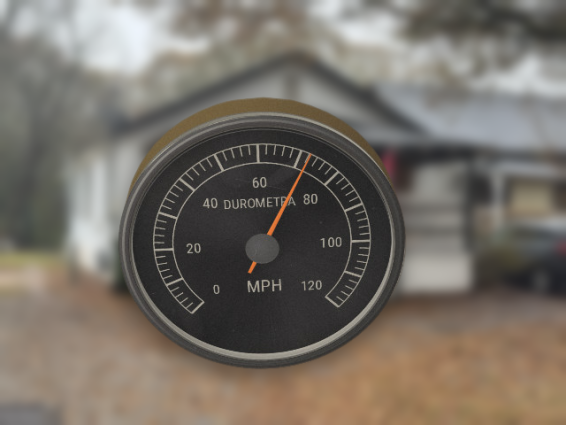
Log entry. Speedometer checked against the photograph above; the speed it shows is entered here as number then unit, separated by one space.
72 mph
